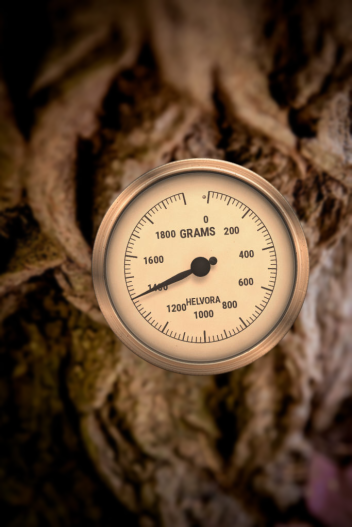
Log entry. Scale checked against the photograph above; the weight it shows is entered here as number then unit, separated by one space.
1400 g
